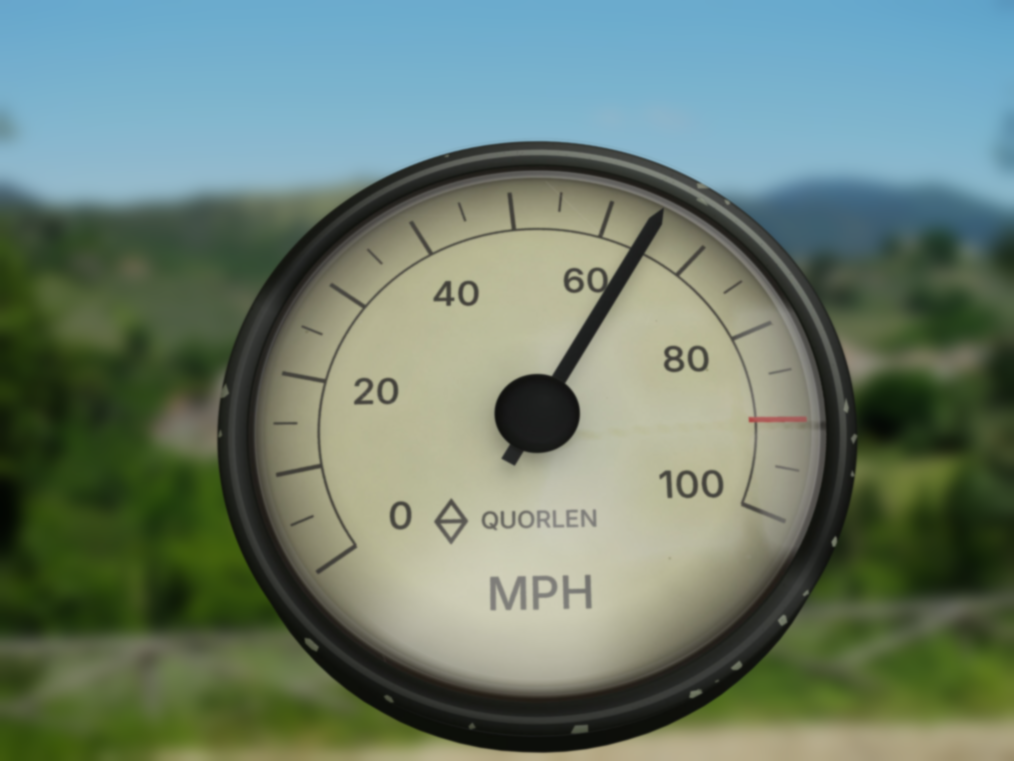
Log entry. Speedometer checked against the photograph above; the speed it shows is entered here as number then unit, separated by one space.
65 mph
